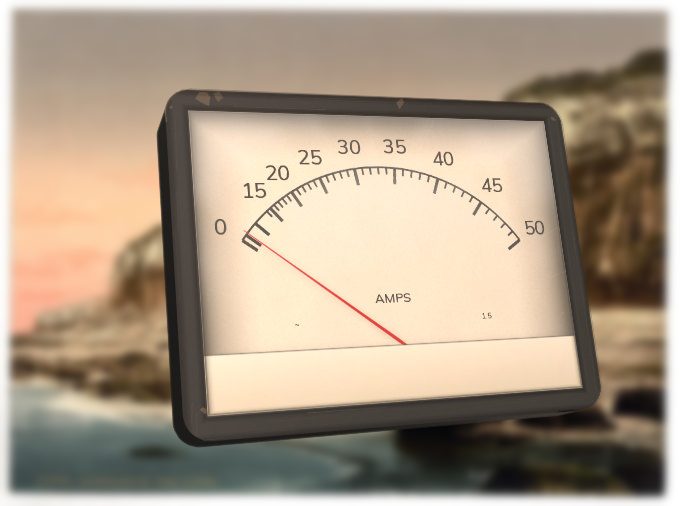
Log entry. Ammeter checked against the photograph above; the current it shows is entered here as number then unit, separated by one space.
5 A
